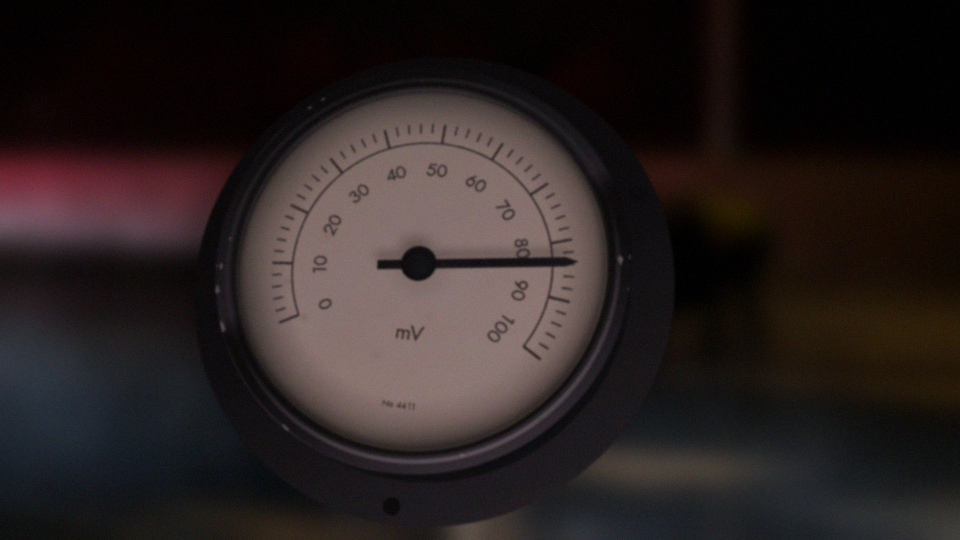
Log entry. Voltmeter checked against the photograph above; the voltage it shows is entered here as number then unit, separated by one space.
84 mV
